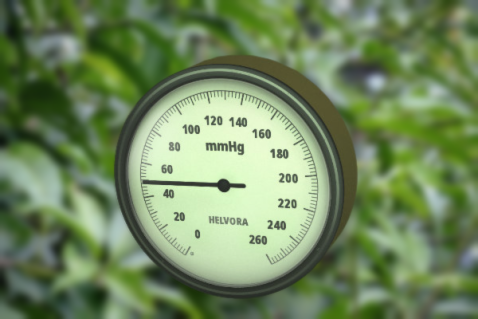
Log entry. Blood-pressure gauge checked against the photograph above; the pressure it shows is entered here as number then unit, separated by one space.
50 mmHg
